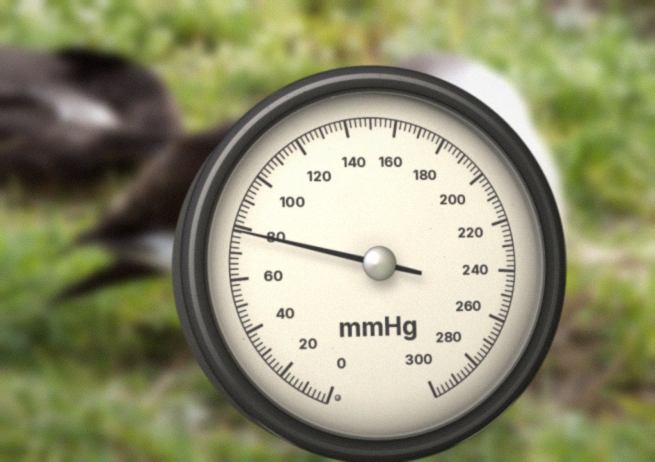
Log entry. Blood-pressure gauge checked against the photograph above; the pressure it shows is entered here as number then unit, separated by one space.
78 mmHg
